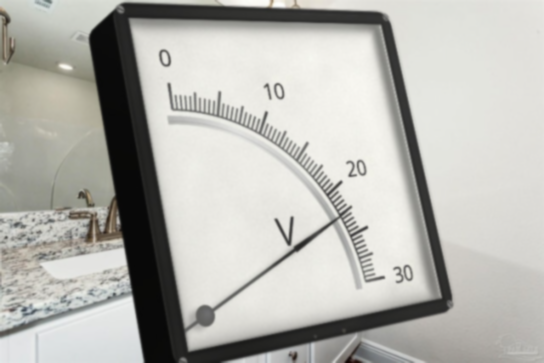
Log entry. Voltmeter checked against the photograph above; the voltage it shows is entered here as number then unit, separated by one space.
22.5 V
